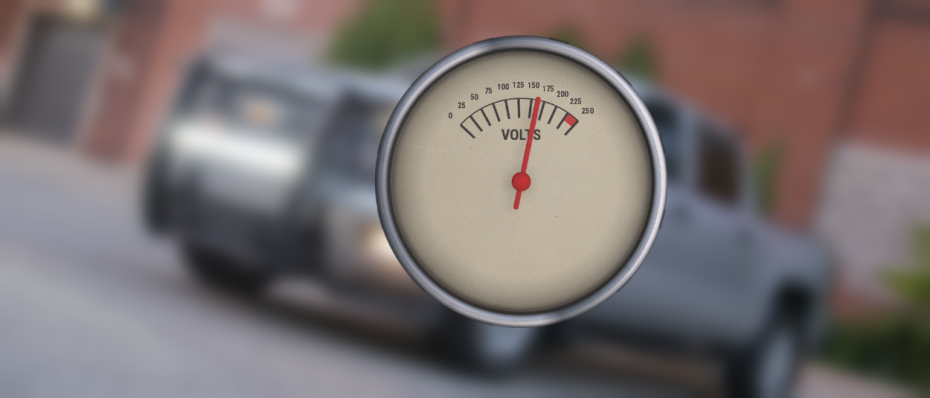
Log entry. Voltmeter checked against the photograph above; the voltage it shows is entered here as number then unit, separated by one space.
162.5 V
